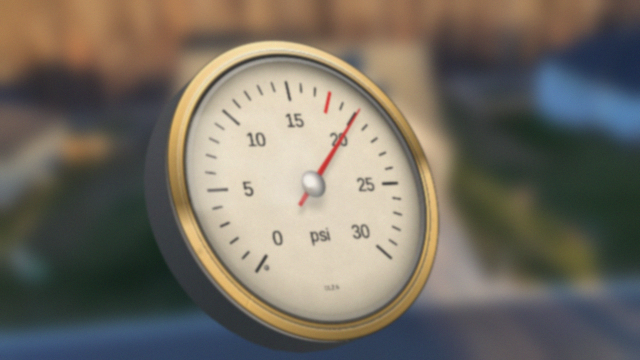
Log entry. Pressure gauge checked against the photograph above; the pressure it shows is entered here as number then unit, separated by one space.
20 psi
